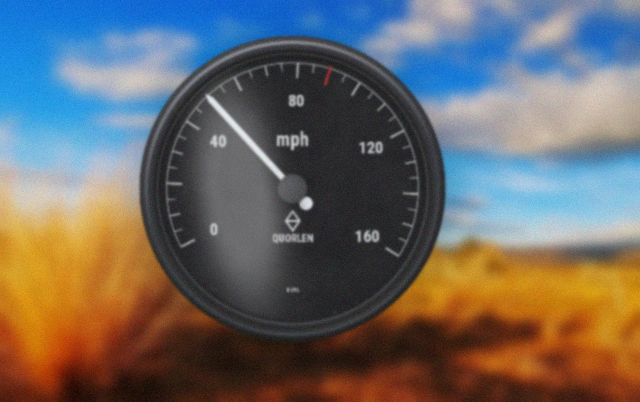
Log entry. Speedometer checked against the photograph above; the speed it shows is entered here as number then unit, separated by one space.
50 mph
